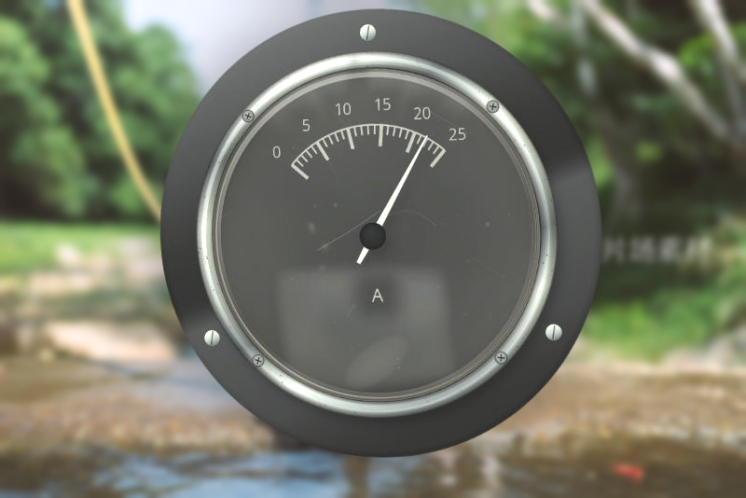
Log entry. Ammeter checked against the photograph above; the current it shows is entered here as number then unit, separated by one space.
22 A
